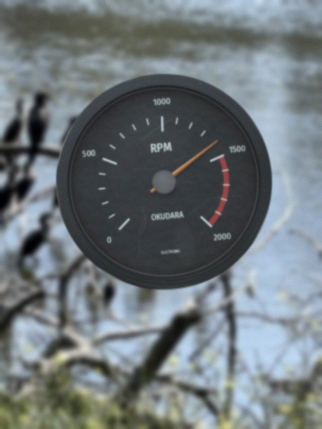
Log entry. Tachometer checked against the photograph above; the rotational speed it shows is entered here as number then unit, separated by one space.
1400 rpm
